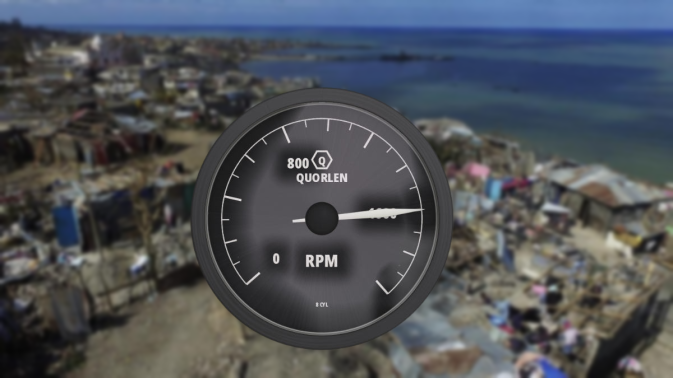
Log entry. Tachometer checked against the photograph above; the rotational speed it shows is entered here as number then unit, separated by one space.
1600 rpm
